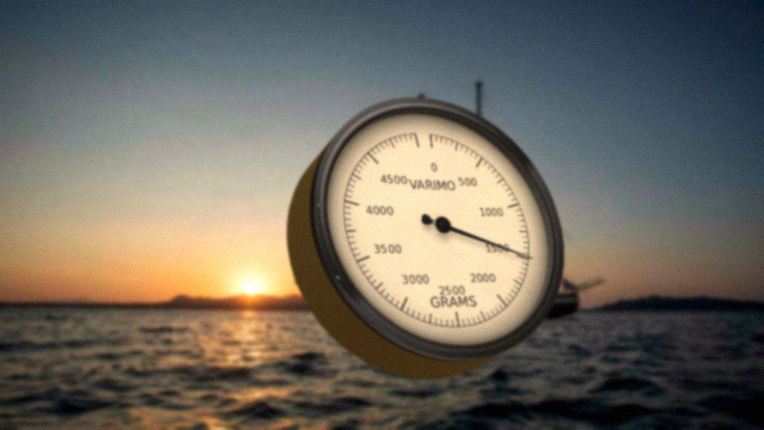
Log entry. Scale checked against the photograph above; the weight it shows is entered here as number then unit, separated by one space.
1500 g
